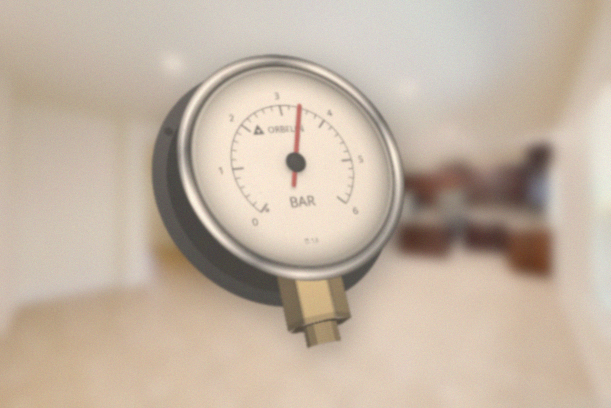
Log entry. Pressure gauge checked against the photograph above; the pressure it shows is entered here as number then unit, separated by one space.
3.4 bar
